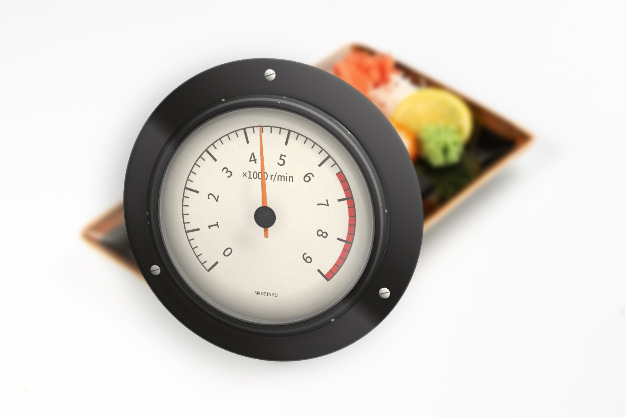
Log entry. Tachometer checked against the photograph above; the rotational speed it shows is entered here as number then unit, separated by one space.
4400 rpm
